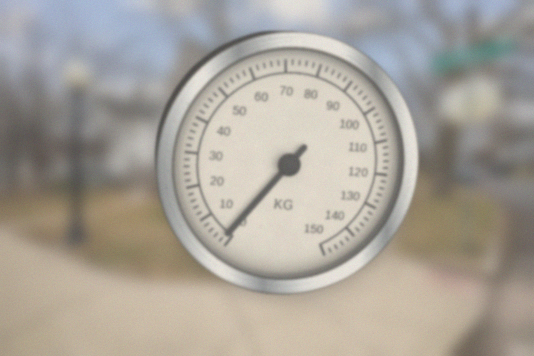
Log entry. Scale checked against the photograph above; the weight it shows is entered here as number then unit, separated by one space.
2 kg
